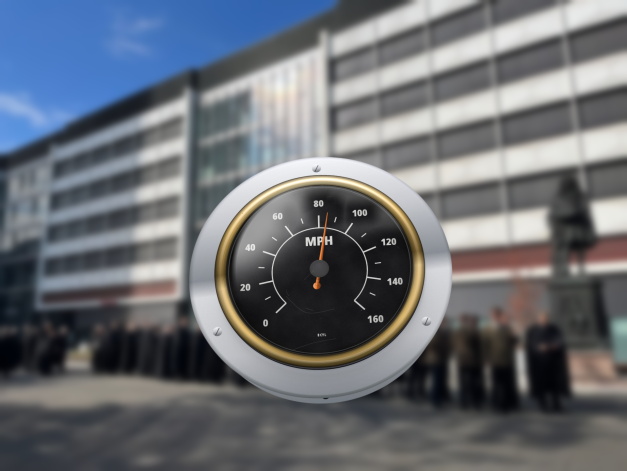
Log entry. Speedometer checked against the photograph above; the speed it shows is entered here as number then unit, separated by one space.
85 mph
